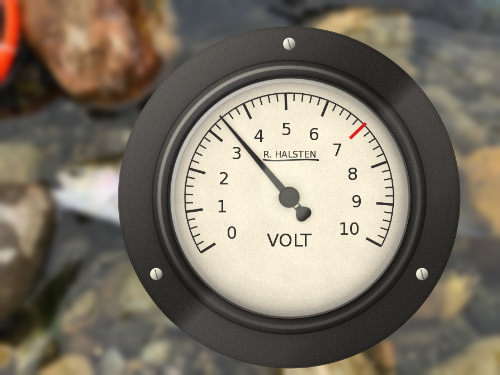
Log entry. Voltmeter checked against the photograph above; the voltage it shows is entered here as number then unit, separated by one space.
3.4 V
